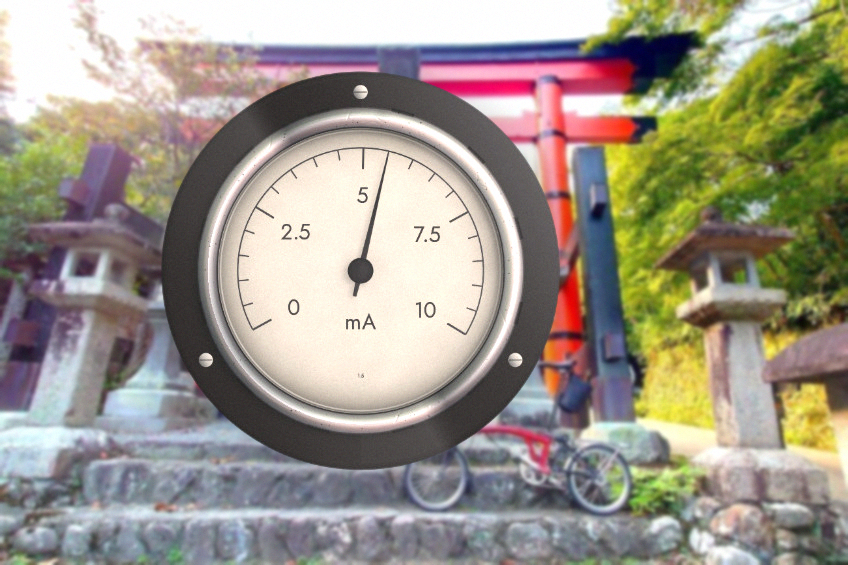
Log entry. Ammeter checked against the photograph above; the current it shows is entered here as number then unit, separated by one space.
5.5 mA
